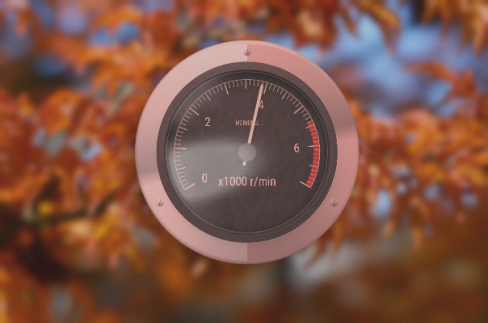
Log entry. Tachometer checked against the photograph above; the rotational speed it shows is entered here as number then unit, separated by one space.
3900 rpm
